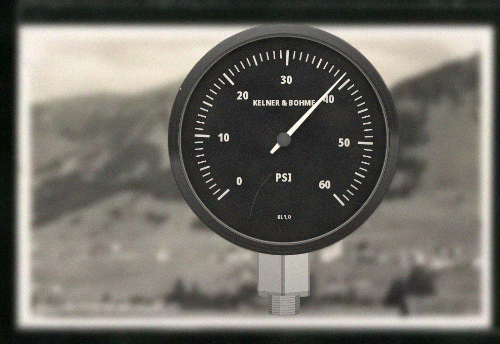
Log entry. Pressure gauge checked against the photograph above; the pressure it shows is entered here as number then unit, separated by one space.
39 psi
